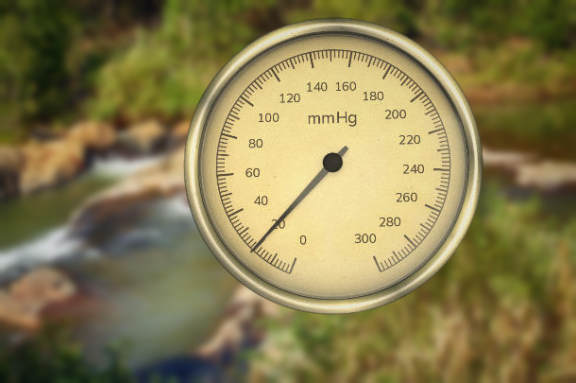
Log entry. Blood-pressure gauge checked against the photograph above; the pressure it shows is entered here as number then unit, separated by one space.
20 mmHg
